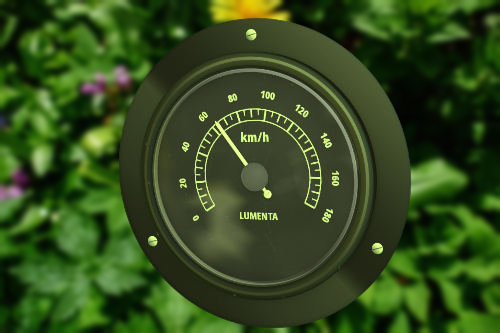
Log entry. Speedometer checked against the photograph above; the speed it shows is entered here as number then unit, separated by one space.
65 km/h
